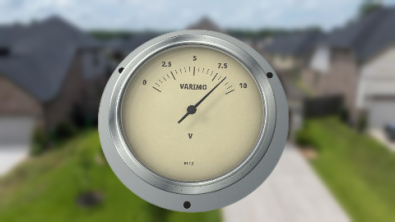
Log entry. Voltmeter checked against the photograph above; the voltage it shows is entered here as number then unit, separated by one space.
8.5 V
